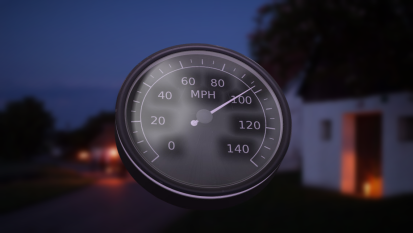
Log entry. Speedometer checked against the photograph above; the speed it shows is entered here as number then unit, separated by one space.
97.5 mph
